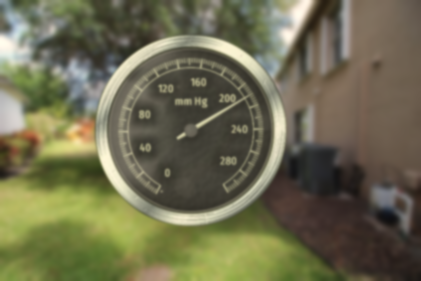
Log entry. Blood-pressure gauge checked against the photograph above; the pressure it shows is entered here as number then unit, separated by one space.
210 mmHg
